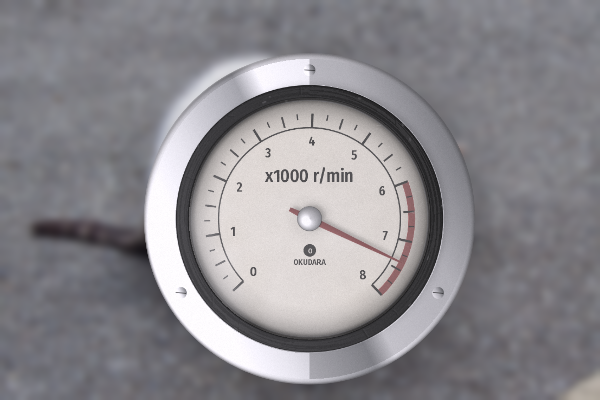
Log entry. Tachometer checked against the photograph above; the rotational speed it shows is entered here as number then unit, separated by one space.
7375 rpm
